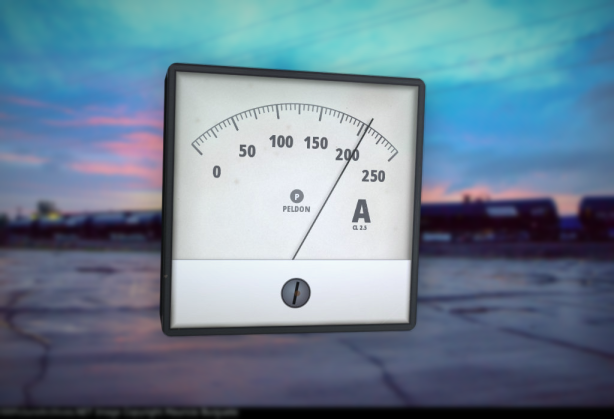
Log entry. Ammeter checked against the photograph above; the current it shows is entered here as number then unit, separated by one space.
205 A
